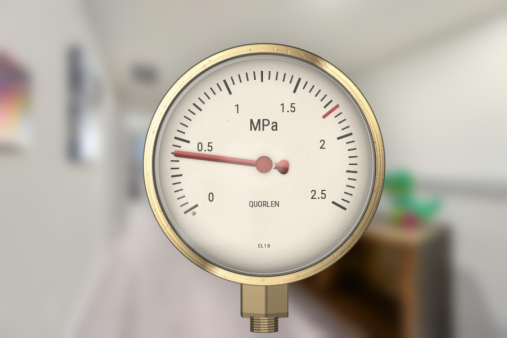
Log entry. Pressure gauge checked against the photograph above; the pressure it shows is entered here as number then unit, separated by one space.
0.4 MPa
